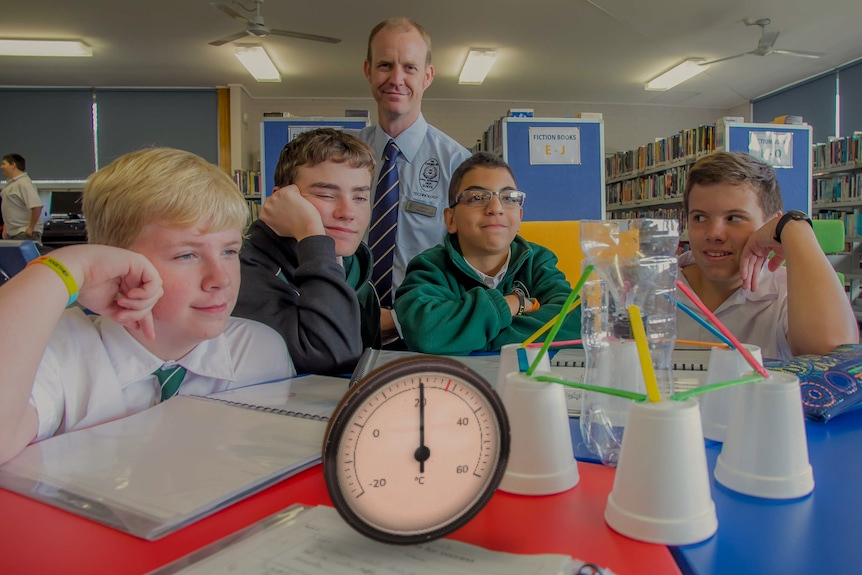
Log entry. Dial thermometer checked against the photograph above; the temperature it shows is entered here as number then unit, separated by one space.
20 °C
